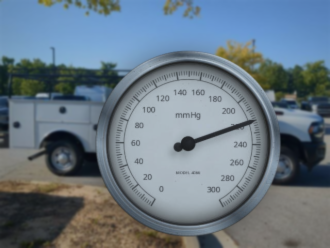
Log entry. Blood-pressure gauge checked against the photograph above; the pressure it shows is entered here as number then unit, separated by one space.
220 mmHg
